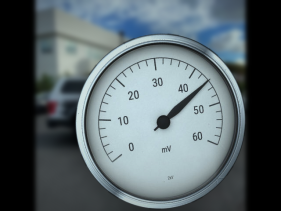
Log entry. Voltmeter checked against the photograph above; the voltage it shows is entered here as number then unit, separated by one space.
44 mV
